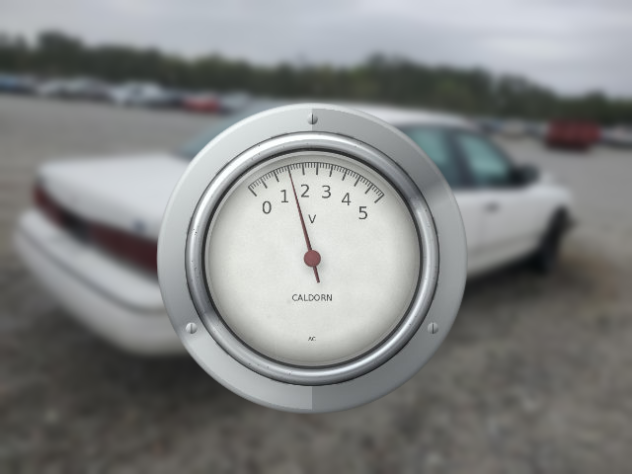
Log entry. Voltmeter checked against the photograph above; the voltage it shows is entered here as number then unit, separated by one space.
1.5 V
